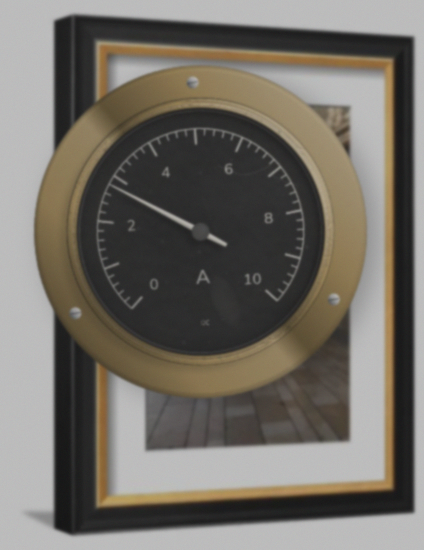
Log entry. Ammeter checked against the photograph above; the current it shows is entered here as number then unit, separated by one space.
2.8 A
